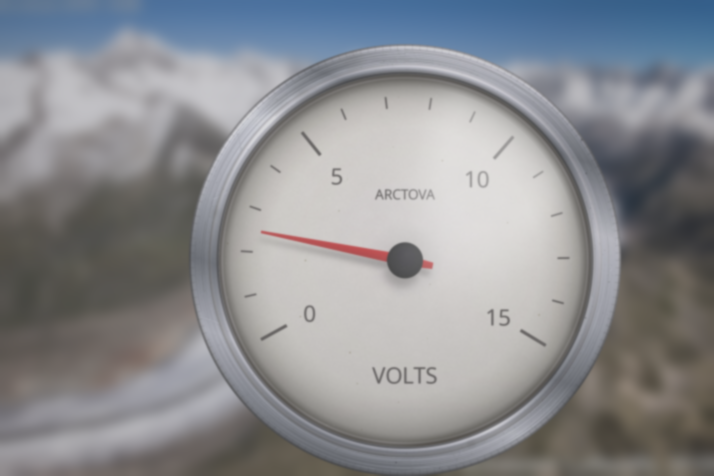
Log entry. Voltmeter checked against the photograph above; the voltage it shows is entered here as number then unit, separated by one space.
2.5 V
